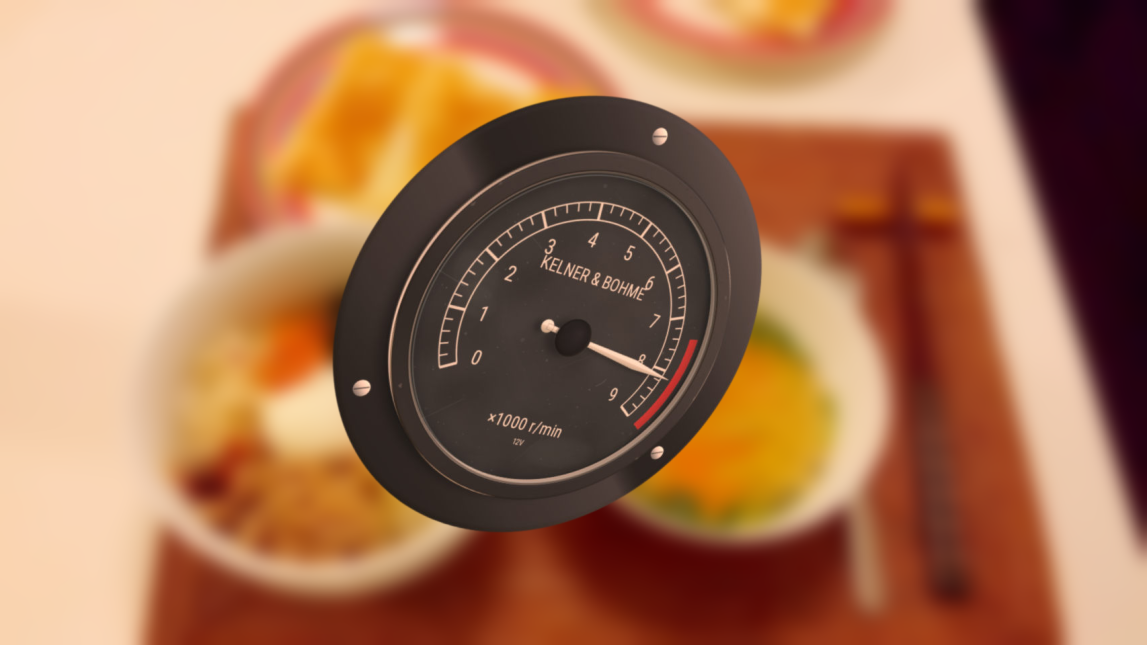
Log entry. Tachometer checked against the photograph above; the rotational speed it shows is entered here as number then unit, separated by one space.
8100 rpm
